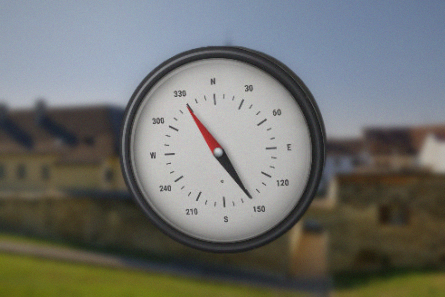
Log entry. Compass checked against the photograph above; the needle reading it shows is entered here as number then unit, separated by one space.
330 °
